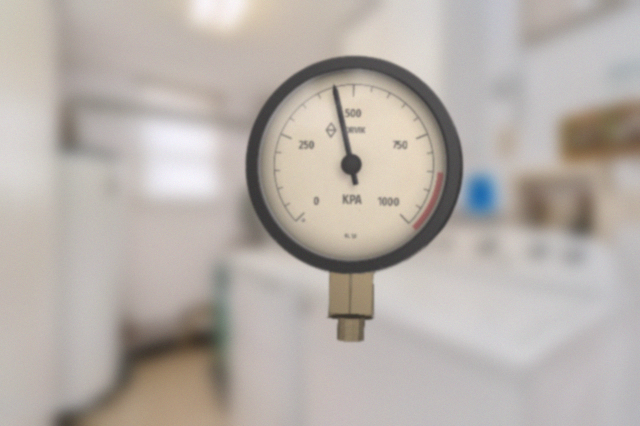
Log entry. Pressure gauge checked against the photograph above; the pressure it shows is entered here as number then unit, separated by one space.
450 kPa
